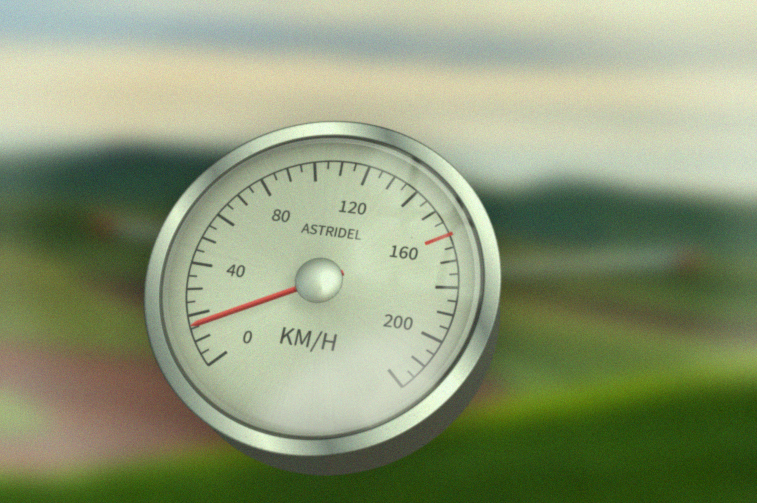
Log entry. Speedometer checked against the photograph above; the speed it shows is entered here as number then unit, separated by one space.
15 km/h
